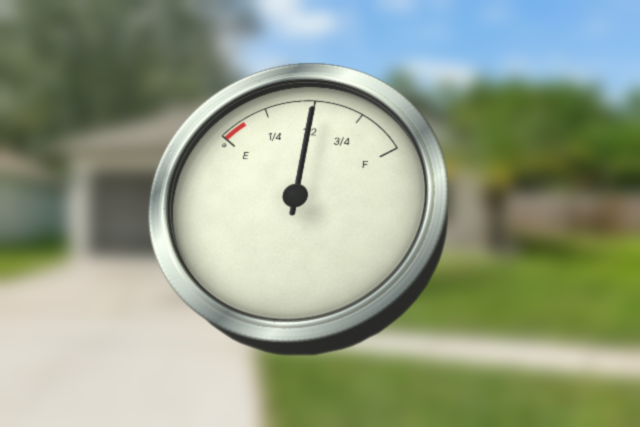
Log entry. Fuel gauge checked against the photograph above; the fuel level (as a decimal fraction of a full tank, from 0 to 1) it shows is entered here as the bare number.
0.5
